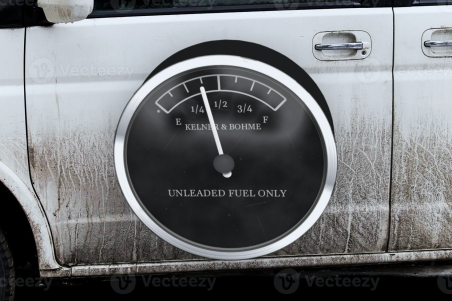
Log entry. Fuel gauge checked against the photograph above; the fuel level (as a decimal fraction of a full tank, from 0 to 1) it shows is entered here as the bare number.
0.375
